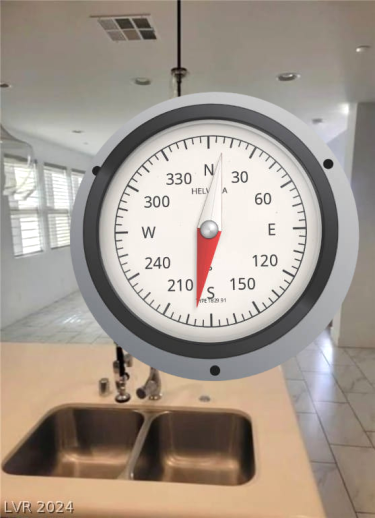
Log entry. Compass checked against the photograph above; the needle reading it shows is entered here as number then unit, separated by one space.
190 °
